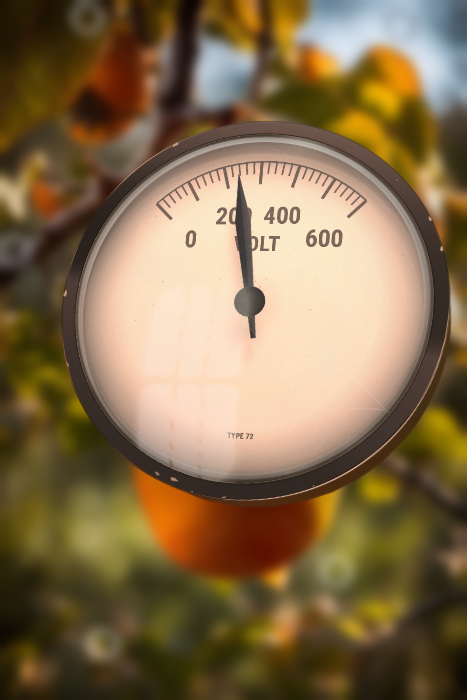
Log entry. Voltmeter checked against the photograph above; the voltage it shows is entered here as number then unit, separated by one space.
240 V
